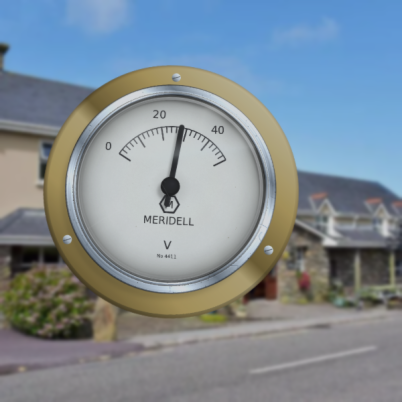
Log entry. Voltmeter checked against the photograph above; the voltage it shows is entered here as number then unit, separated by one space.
28 V
